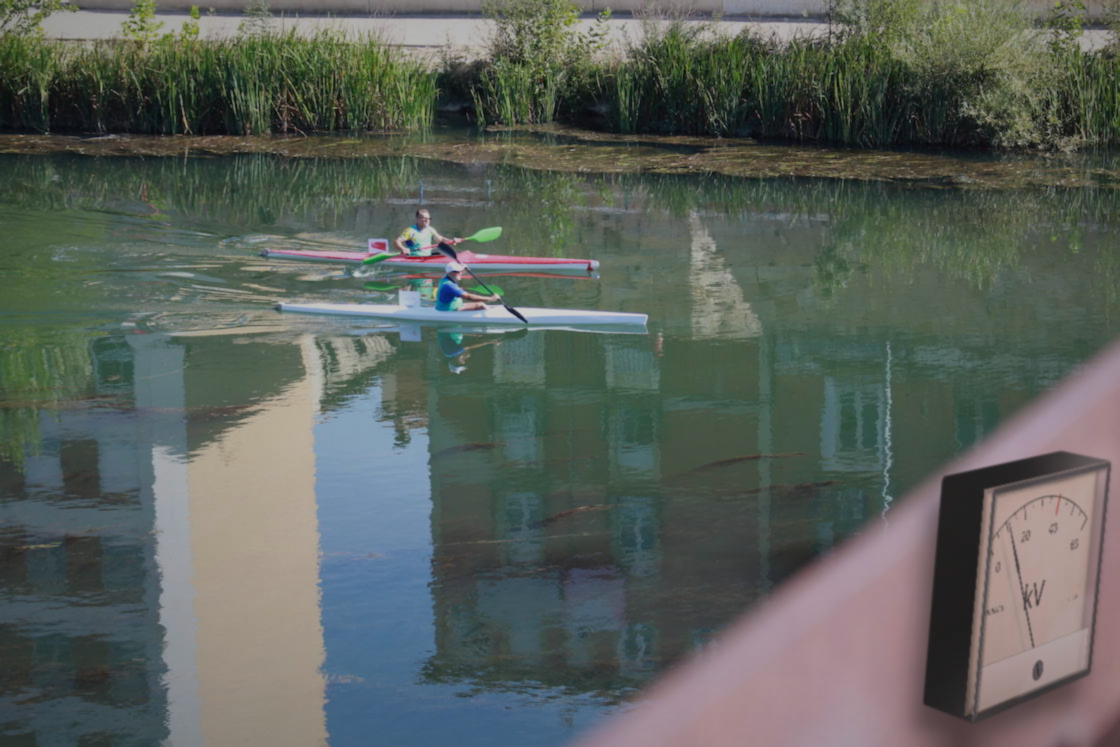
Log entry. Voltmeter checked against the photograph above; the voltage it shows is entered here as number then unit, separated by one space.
10 kV
